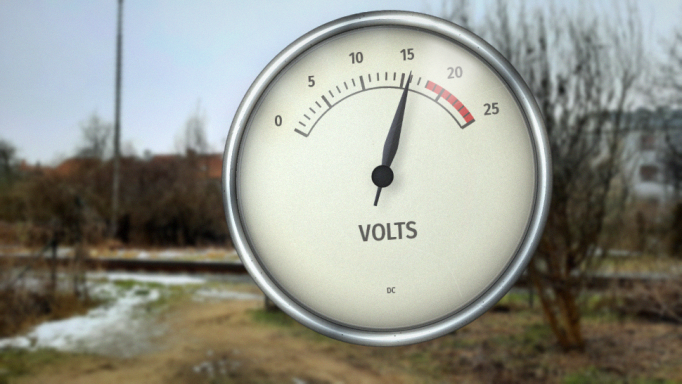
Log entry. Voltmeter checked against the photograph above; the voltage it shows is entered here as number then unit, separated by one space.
16 V
